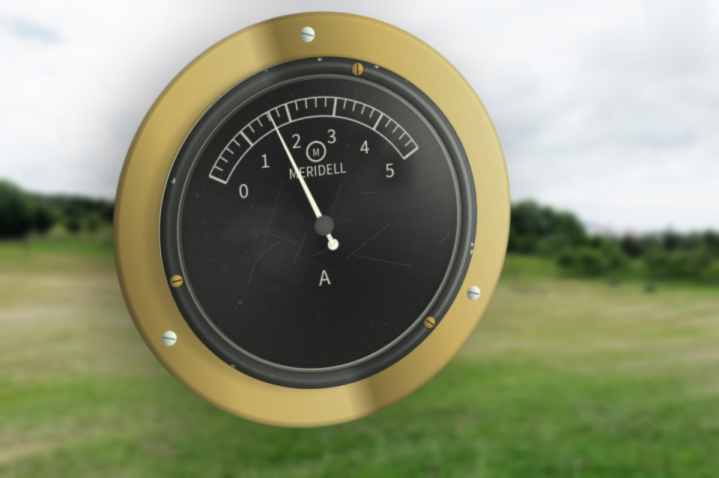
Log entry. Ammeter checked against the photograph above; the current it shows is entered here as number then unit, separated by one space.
1.6 A
